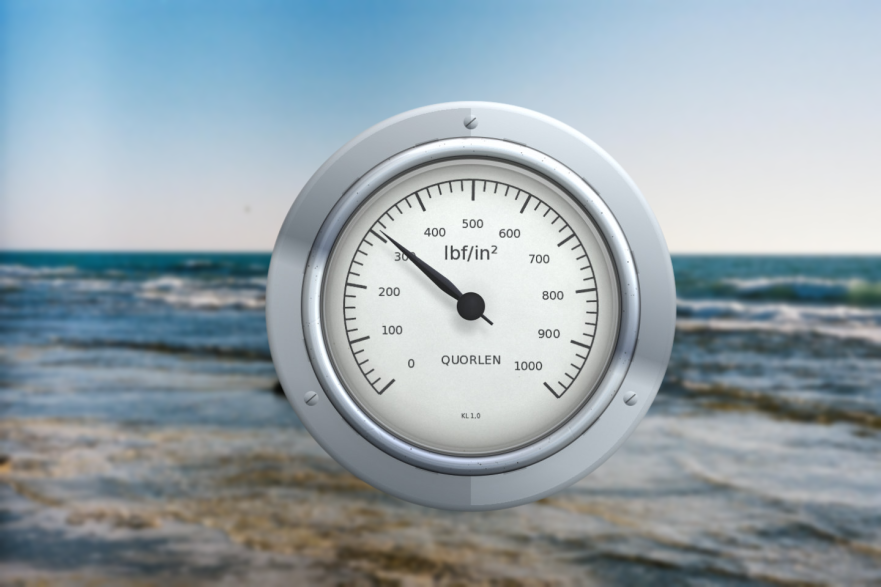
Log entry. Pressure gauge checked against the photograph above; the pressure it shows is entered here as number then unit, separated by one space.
310 psi
